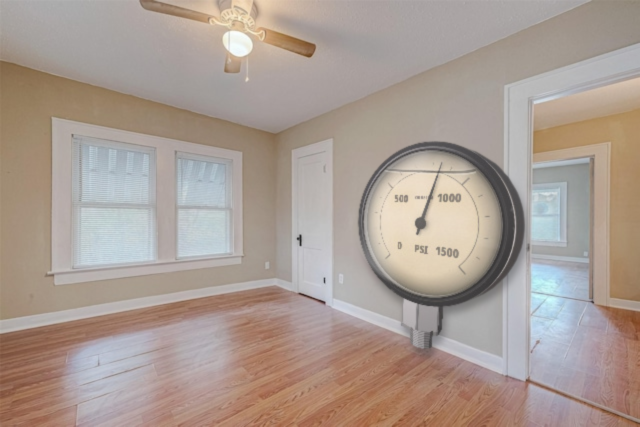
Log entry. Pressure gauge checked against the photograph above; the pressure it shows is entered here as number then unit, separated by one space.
850 psi
